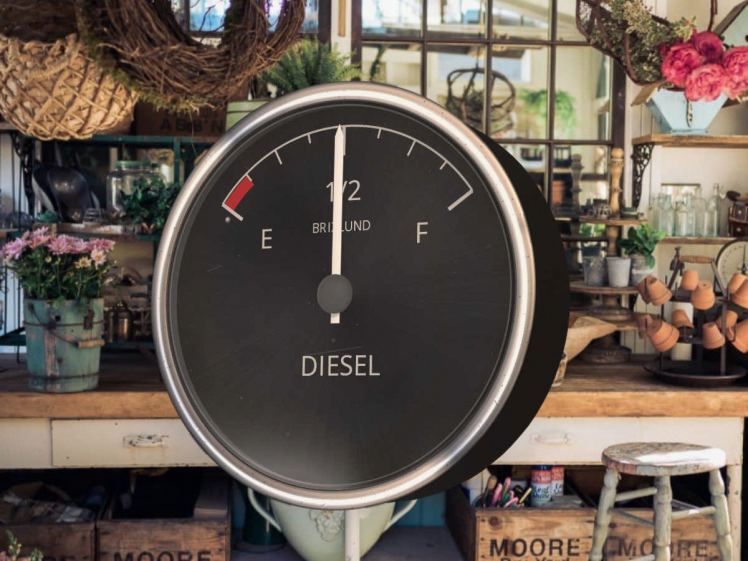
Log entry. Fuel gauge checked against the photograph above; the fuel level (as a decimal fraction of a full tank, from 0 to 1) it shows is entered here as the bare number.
0.5
